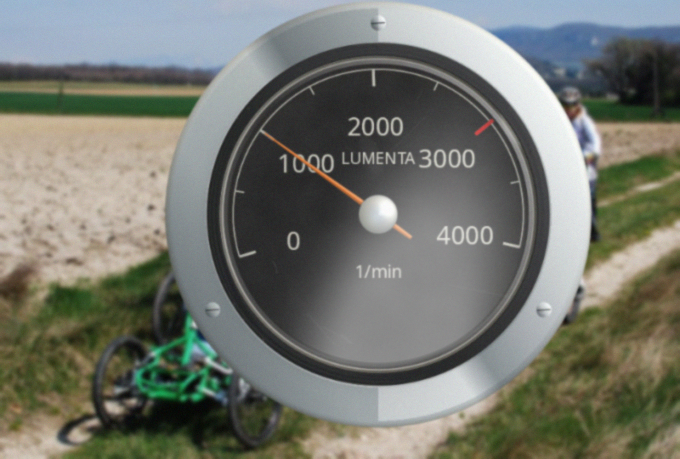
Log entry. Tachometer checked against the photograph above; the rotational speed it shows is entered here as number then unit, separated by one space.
1000 rpm
